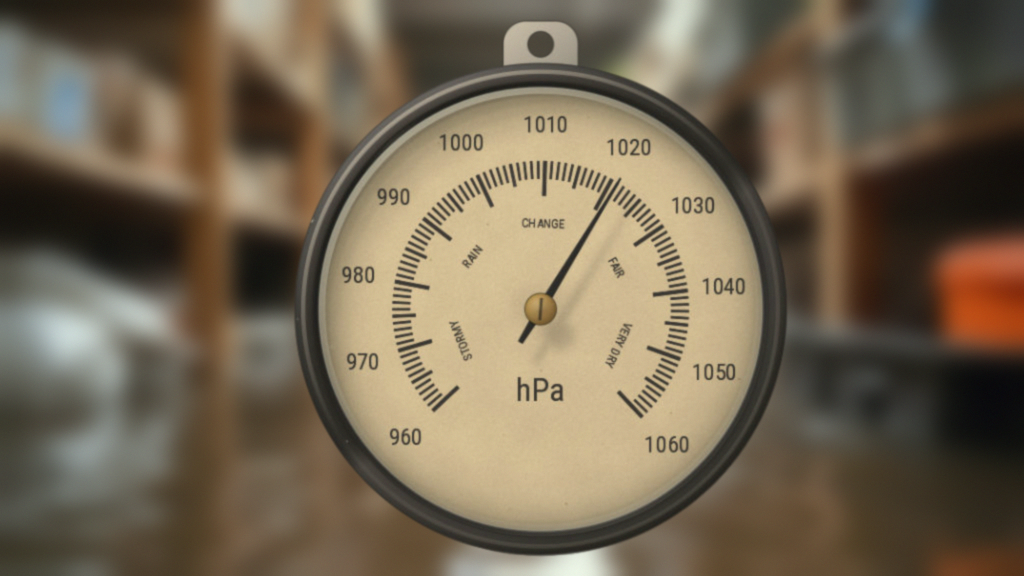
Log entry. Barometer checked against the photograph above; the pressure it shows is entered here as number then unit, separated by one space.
1021 hPa
